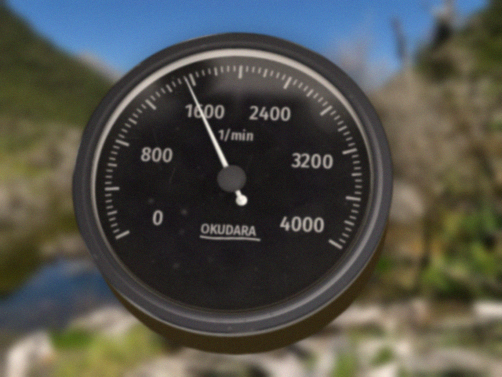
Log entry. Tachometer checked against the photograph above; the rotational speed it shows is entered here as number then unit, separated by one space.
1550 rpm
